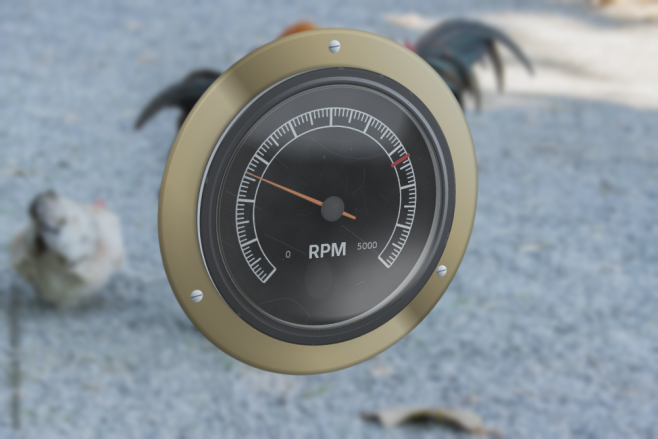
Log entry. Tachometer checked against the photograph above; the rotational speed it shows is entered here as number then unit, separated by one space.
1300 rpm
